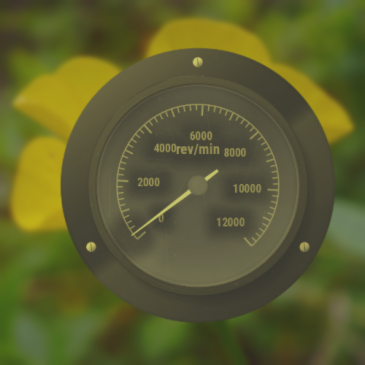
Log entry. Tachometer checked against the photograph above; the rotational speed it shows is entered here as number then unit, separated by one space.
200 rpm
